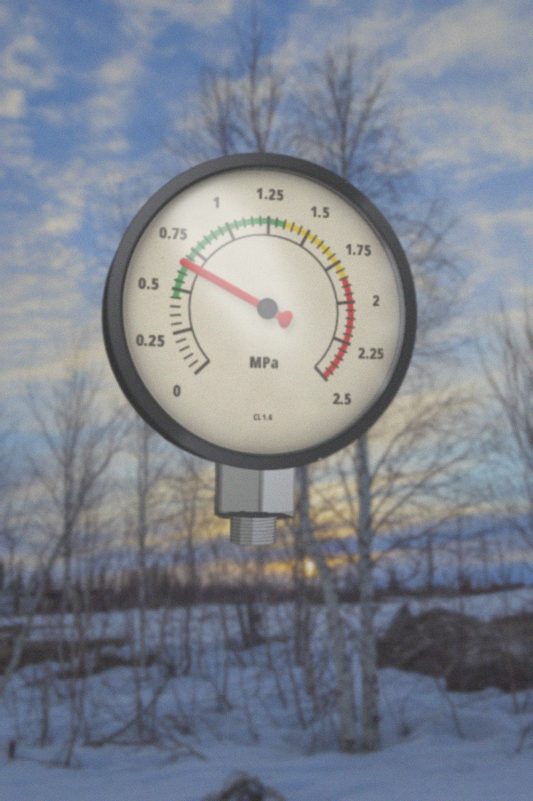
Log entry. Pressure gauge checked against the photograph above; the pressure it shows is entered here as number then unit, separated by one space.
0.65 MPa
